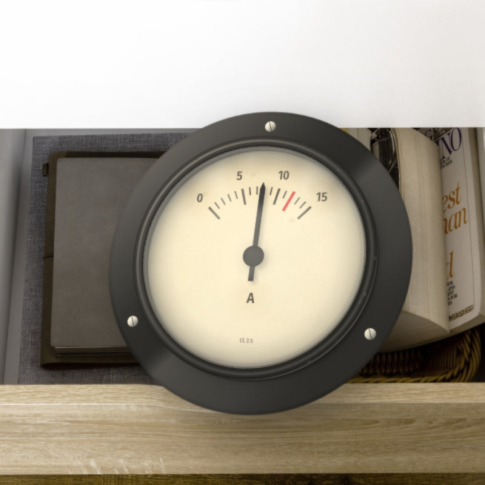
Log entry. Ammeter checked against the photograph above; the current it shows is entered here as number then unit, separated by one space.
8 A
